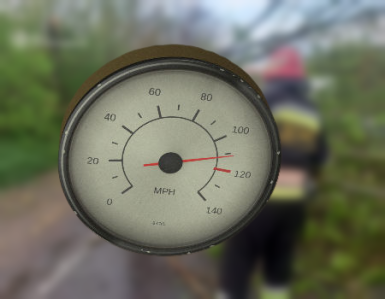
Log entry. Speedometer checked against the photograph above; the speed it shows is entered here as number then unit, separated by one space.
110 mph
